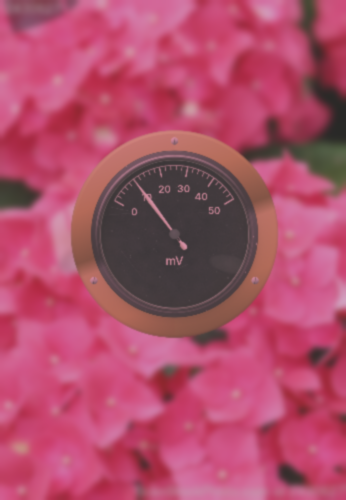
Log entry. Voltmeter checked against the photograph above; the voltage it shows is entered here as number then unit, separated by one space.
10 mV
